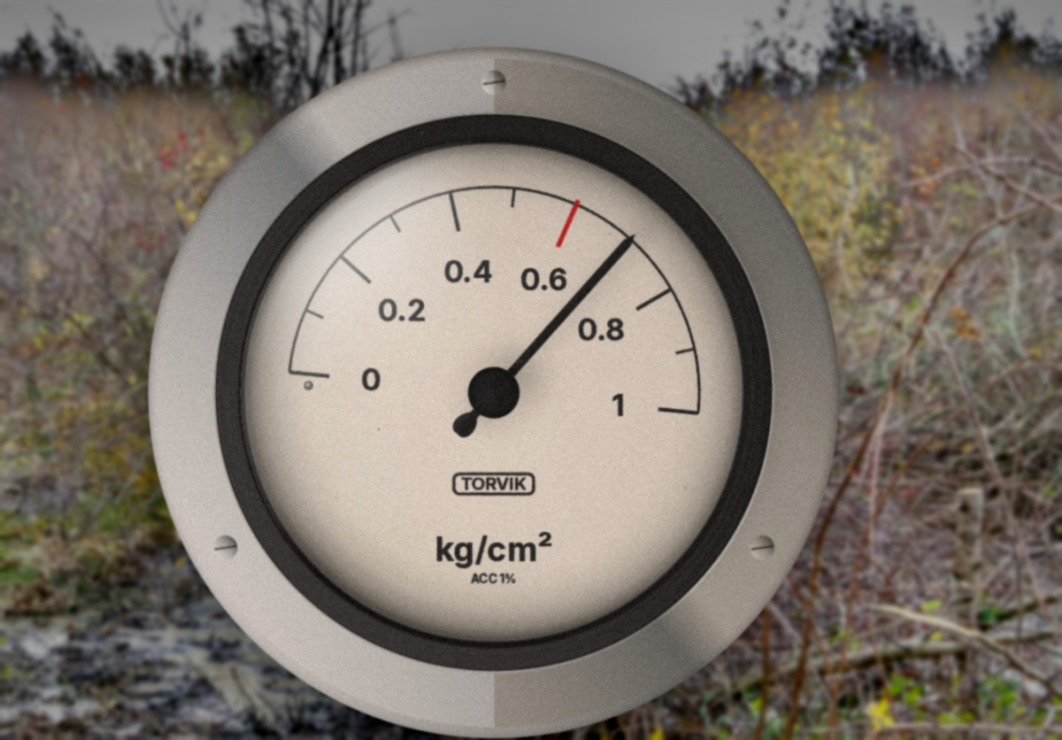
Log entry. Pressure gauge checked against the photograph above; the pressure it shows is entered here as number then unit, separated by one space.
0.7 kg/cm²
